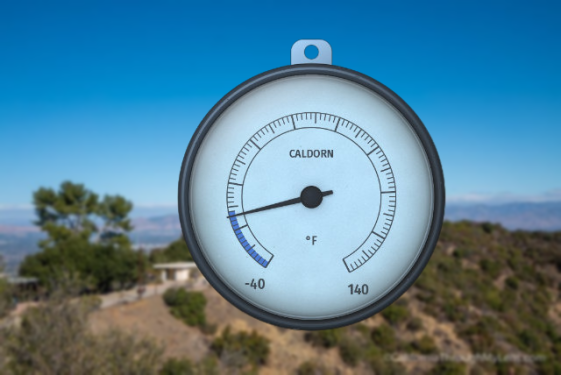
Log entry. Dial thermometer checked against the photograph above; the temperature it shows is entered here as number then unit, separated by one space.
-14 °F
